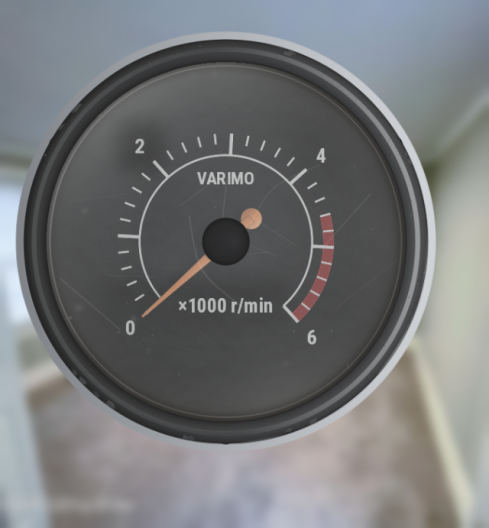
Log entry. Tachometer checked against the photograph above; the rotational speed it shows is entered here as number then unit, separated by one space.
0 rpm
